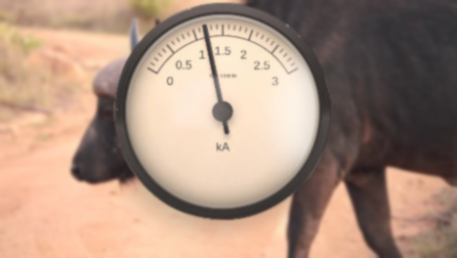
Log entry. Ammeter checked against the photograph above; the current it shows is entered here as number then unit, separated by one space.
1.2 kA
